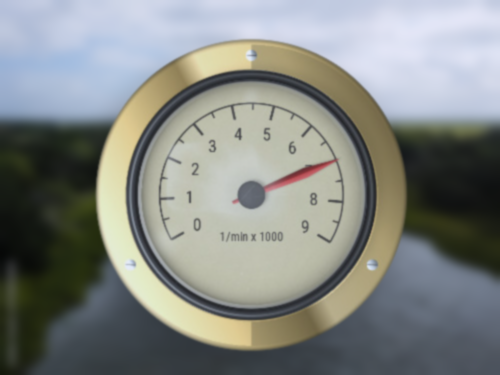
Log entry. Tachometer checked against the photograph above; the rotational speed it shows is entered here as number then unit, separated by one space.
7000 rpm
